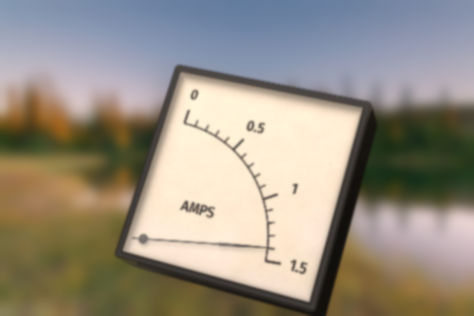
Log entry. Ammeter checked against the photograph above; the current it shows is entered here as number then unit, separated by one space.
1.4 A
